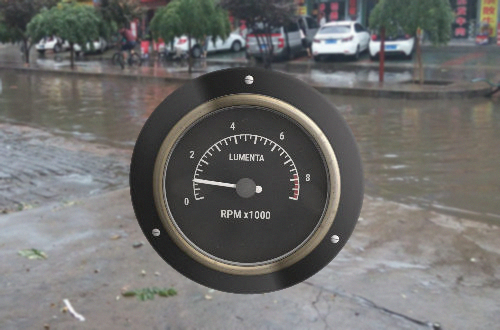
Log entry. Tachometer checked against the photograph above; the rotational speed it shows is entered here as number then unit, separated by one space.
1000 rpm
